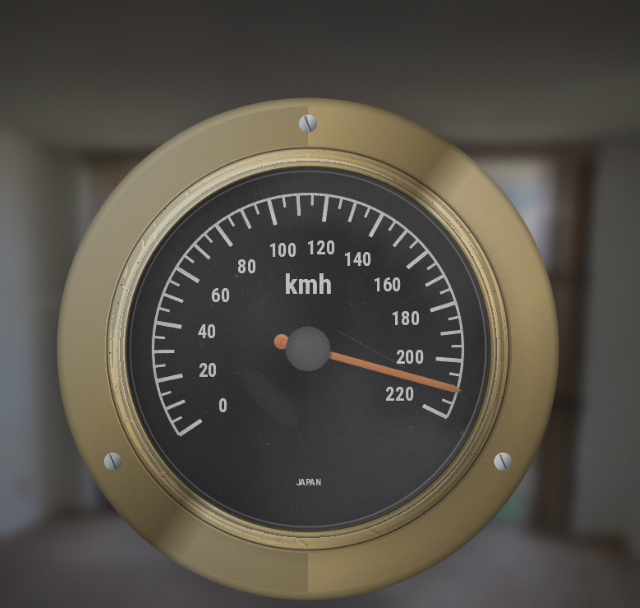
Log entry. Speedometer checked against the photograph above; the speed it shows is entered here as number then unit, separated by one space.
210 km/h
